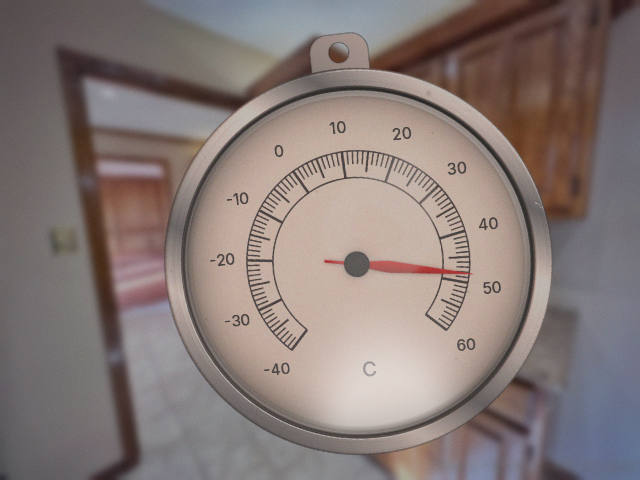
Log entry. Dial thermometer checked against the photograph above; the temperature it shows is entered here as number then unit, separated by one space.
48 °C
